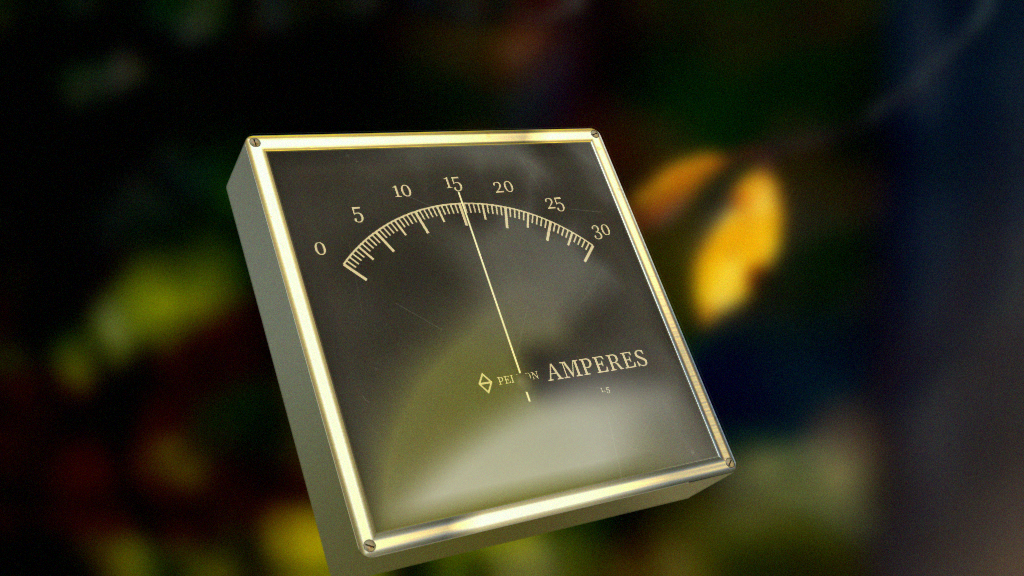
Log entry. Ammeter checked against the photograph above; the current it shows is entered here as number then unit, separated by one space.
15 A
